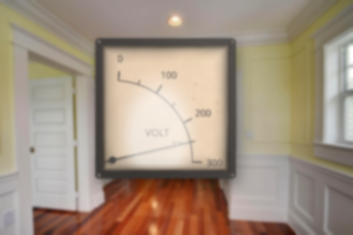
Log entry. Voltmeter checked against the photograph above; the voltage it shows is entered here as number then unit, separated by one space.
250 V
